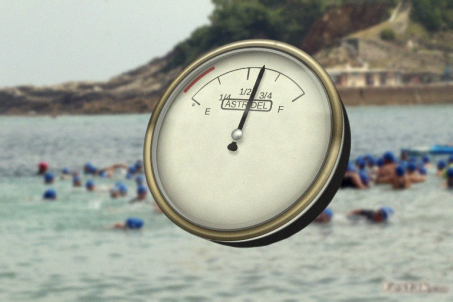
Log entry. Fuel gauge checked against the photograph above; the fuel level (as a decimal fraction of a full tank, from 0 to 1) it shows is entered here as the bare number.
0.625
